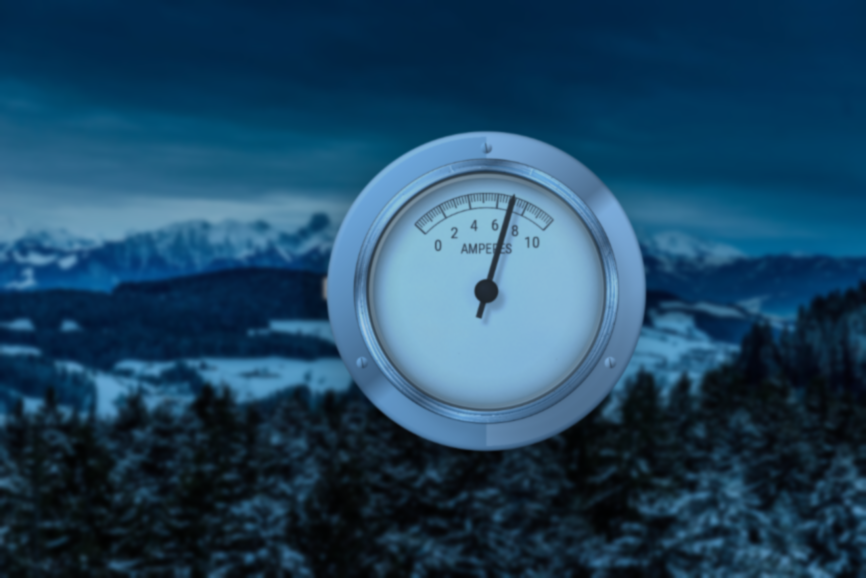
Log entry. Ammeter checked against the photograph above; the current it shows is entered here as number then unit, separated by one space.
7 A
